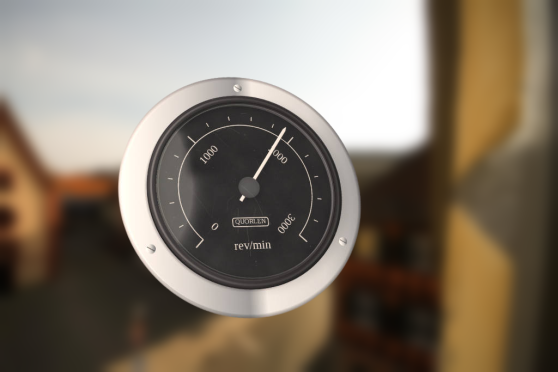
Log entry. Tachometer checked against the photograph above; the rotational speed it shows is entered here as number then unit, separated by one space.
1900 rpm
